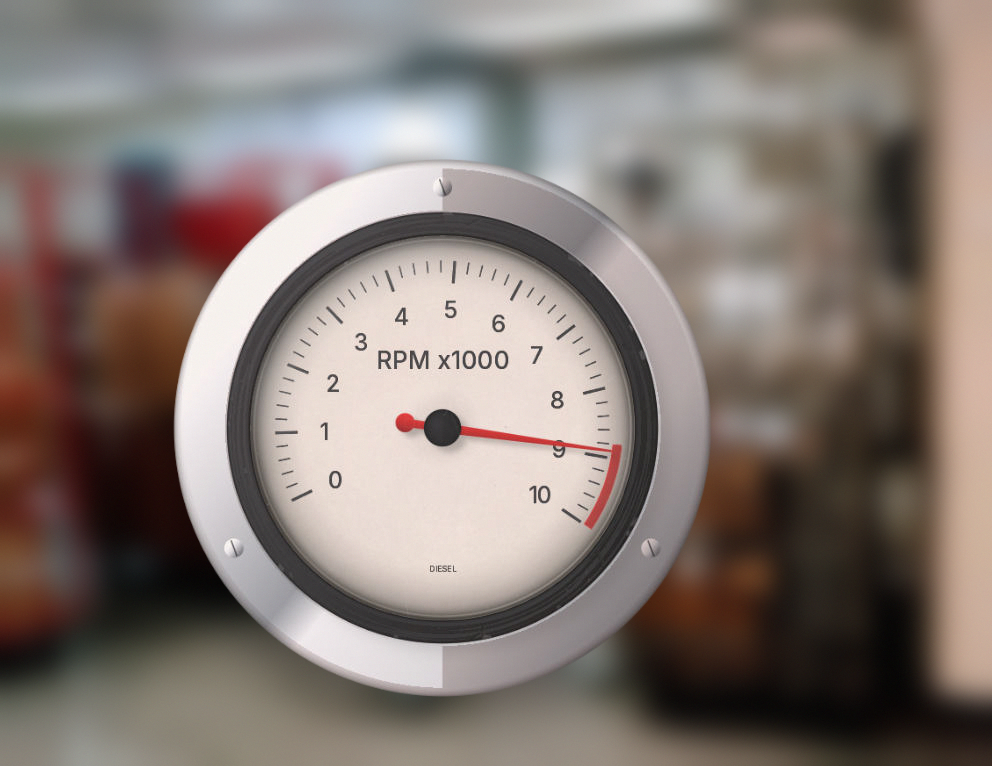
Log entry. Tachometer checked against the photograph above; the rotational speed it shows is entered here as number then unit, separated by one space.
8900 rpm
